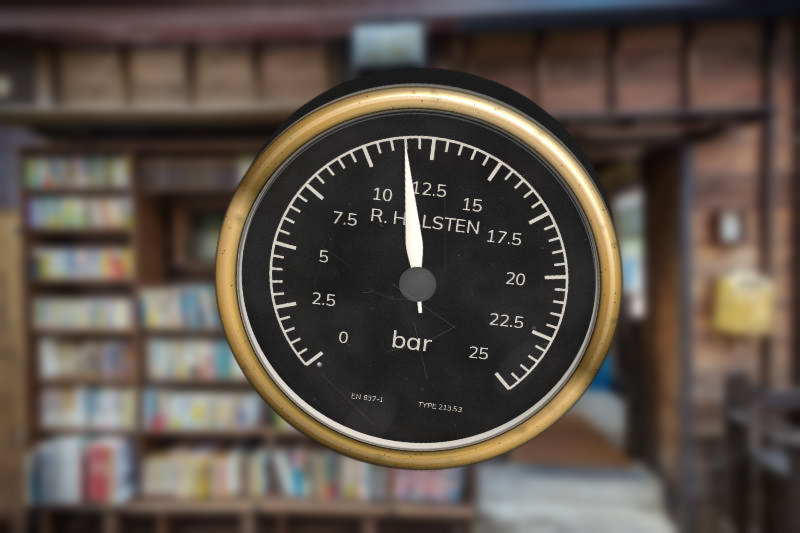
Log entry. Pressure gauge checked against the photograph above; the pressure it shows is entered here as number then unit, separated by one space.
11.5 bar
